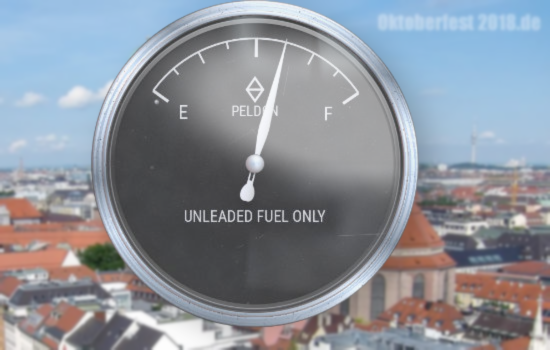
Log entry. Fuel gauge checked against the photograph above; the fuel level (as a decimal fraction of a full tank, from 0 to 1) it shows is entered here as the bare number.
0.625
